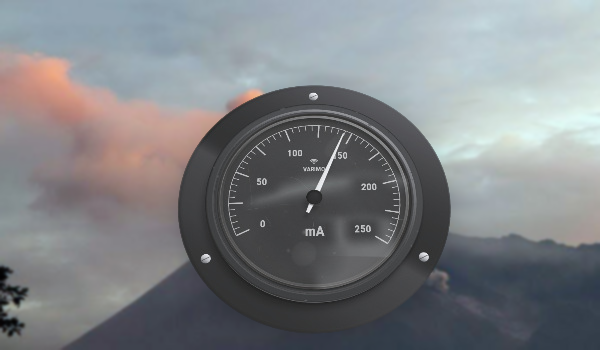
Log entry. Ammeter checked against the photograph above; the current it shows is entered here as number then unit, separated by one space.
145 mA
